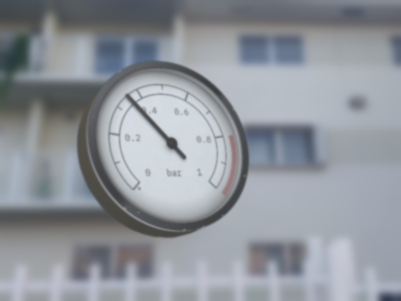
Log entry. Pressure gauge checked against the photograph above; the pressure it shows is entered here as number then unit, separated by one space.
0.35 bar
